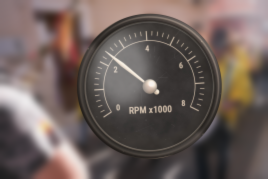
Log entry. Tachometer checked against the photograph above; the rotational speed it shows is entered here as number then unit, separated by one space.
2400 rpm
